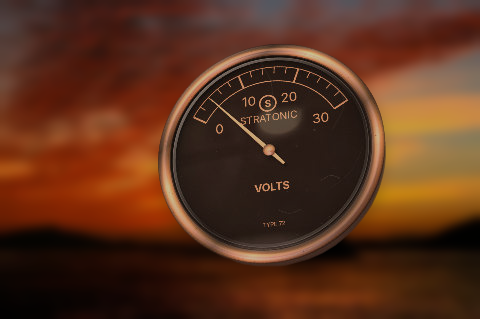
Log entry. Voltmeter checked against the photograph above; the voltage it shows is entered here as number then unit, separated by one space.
4 V
